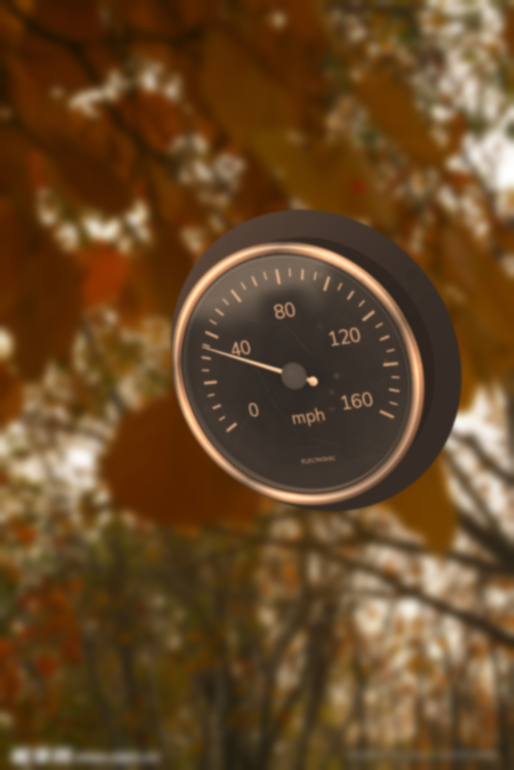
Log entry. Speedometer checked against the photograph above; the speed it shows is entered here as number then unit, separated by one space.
35 mph
